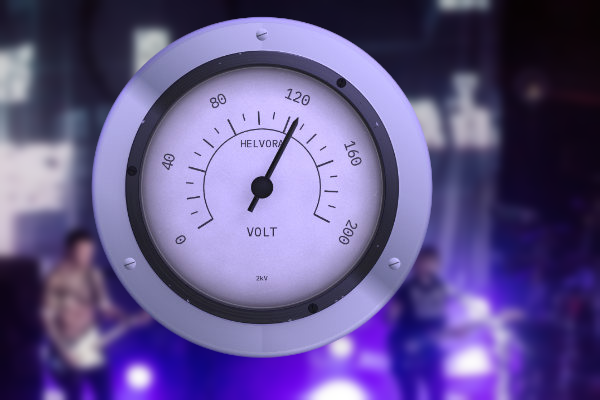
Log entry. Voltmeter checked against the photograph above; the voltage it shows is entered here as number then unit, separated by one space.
125 V
